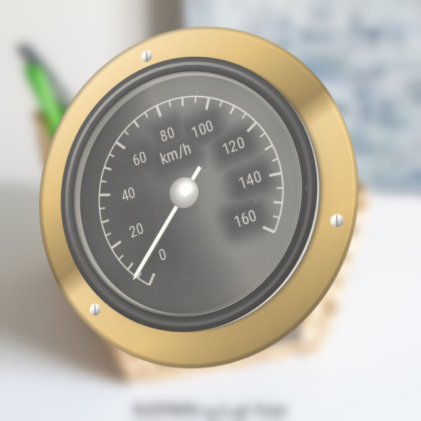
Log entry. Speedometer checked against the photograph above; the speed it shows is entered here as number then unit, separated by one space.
5 km/h
